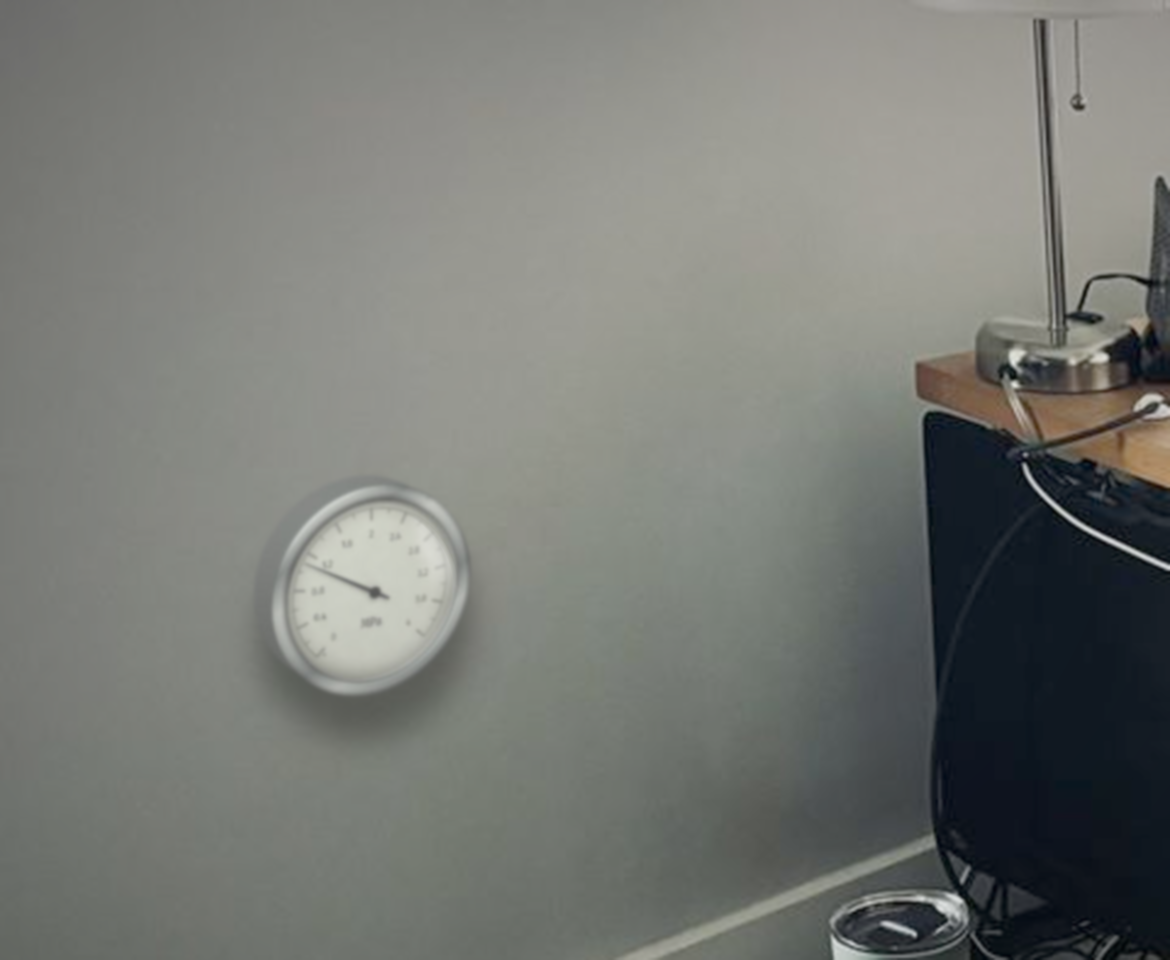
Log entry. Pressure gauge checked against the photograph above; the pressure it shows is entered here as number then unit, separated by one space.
1.1 MPa
